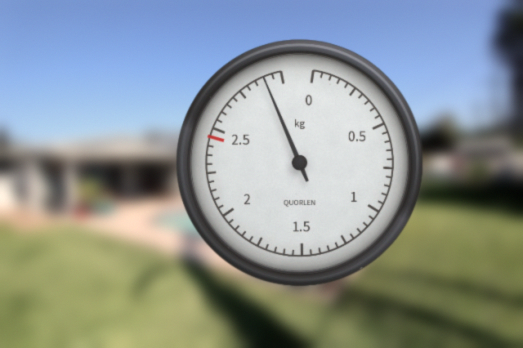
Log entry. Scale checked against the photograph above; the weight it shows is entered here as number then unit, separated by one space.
2.9 kg
